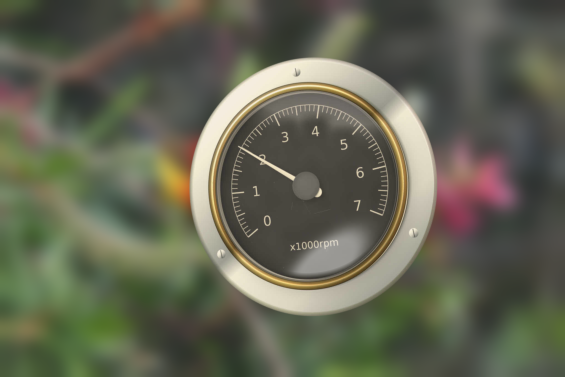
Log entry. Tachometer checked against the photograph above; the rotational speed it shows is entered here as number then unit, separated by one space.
2000 rpm
